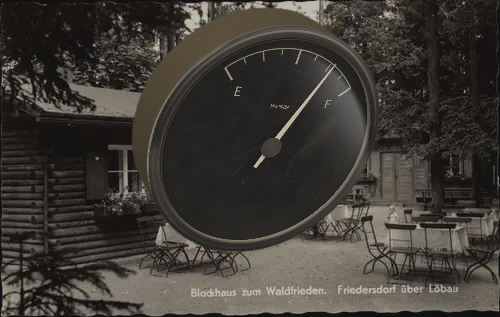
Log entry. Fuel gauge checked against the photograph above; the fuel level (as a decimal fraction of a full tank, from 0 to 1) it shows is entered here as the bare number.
0.75
